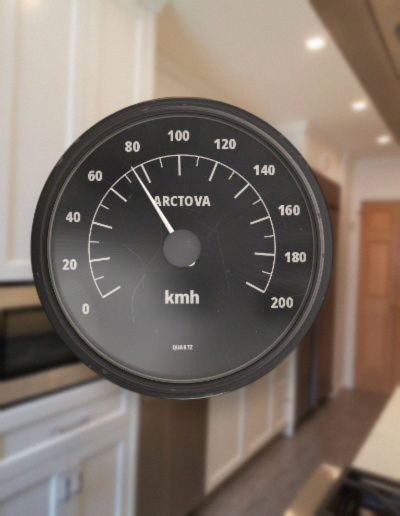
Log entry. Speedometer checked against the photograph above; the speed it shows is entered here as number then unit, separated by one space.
75 km/h
